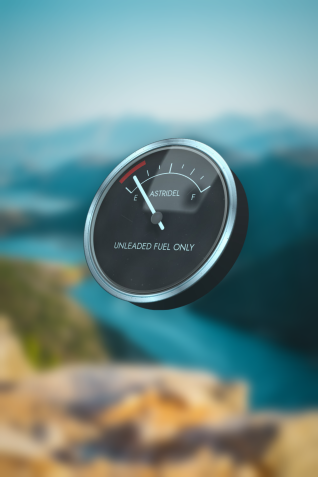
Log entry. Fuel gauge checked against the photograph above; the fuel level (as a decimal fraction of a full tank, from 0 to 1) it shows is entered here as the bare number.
0.125
